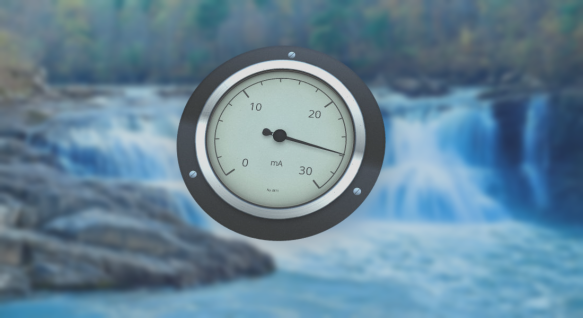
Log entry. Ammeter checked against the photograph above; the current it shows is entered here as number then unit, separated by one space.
26 mA
